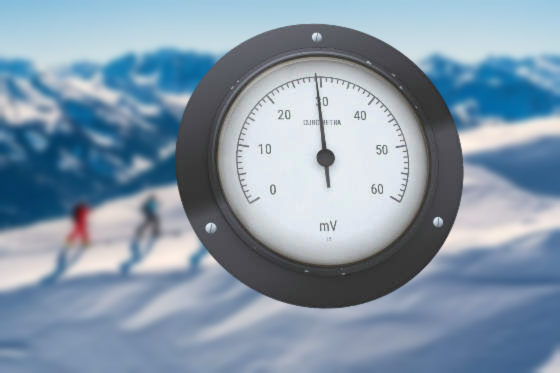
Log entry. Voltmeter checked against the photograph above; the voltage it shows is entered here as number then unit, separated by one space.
29 mV
